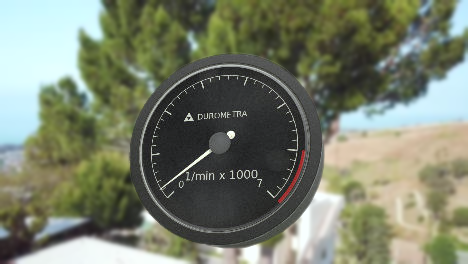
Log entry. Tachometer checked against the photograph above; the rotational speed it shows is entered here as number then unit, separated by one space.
200 rpm
